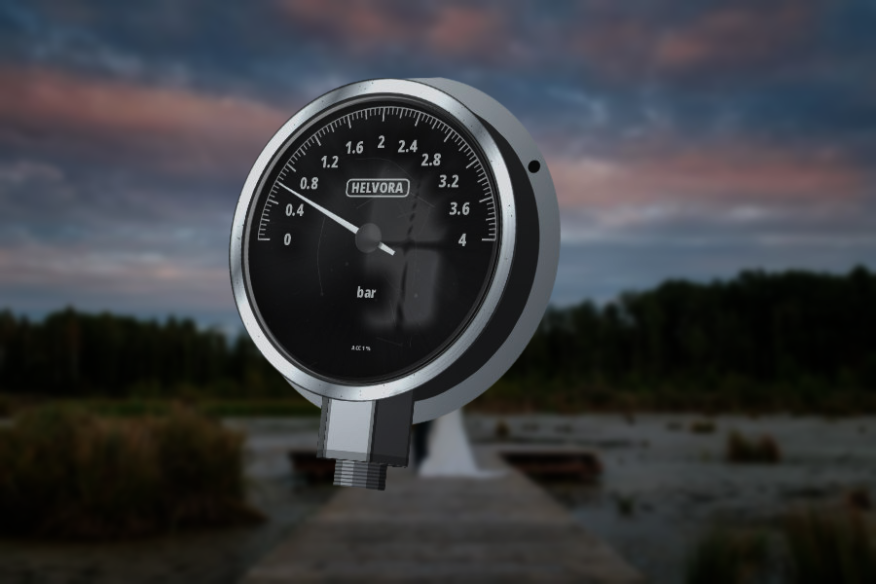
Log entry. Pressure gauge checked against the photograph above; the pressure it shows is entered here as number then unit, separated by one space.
0.6 bar
